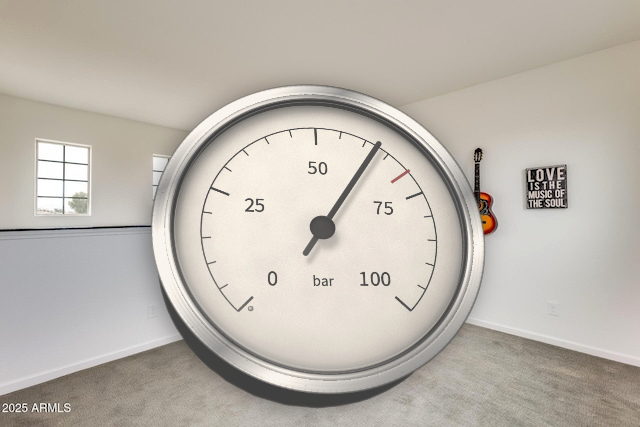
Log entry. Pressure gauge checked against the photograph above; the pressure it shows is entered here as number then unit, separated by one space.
62.5 bar
